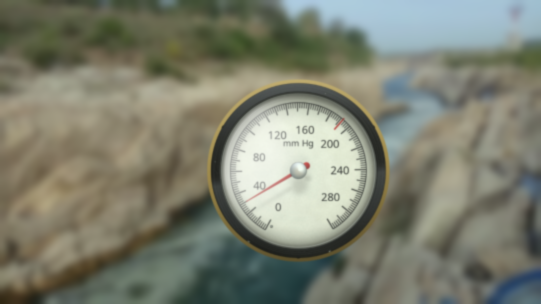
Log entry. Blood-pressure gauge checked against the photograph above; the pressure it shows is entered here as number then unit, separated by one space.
30 mmHg
